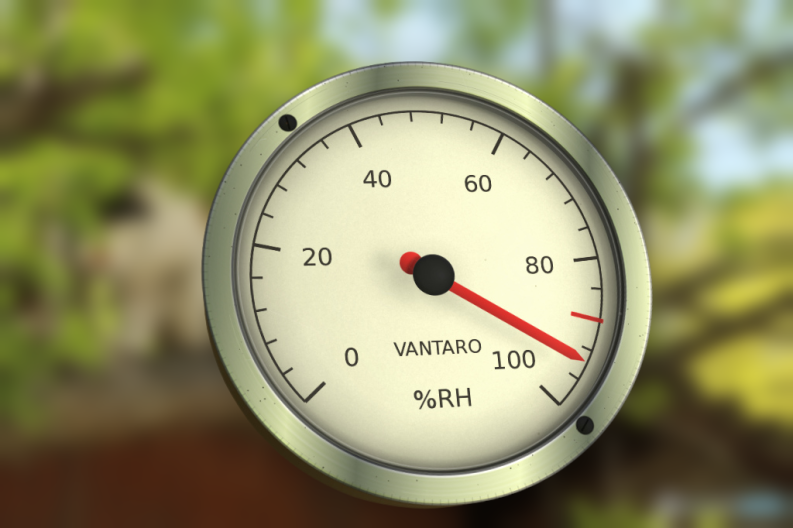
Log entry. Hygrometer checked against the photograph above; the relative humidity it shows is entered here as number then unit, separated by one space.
94 %
